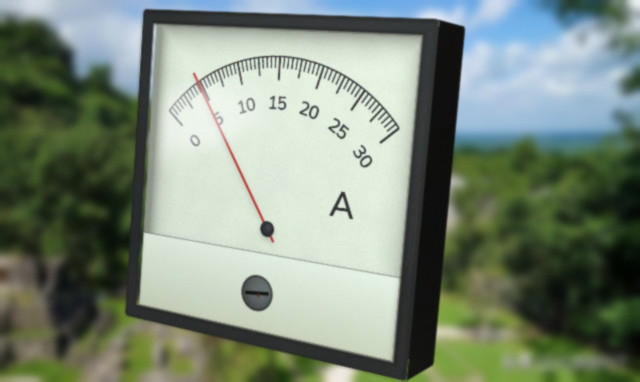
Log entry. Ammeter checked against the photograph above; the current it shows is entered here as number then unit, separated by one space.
5 A
